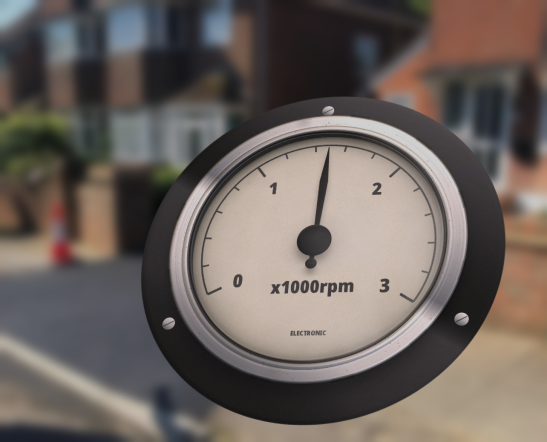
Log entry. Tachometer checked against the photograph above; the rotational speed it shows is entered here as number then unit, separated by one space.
1500 rpm
